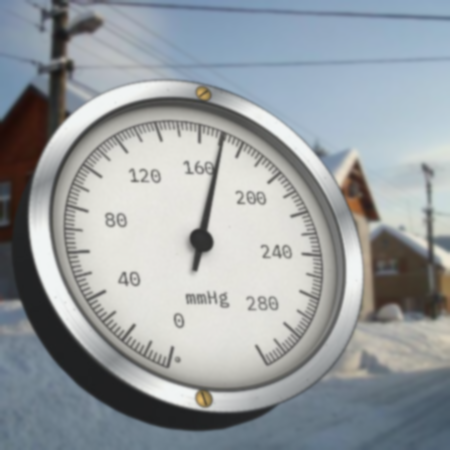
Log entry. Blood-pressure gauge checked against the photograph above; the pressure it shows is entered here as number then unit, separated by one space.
170 mmHg
